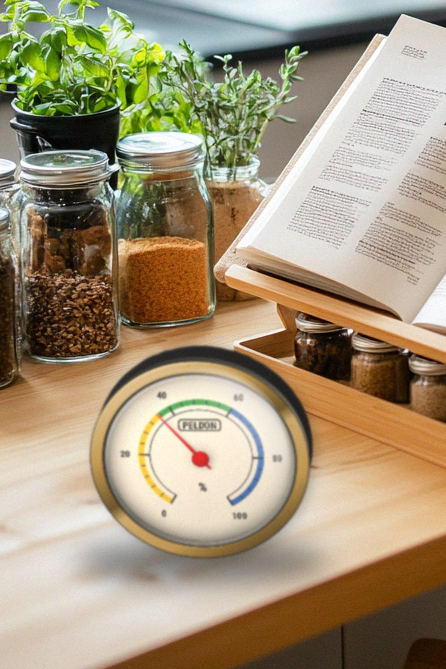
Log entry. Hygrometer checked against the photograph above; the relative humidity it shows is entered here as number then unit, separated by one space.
36 %
